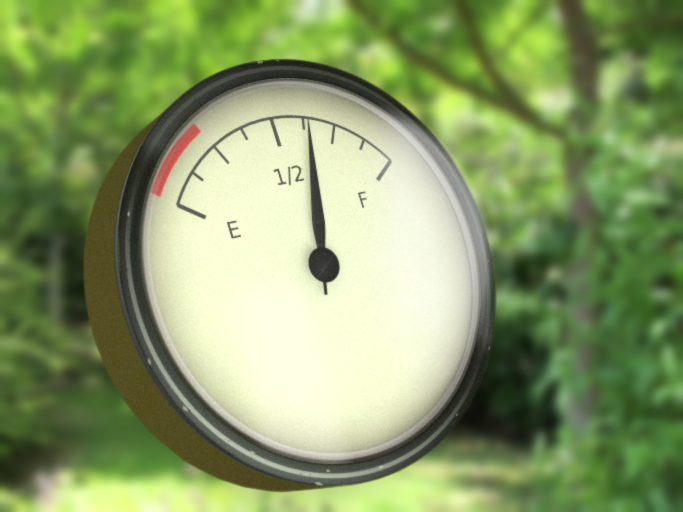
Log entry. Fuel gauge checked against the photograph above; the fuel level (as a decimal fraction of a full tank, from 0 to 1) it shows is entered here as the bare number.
0.625
